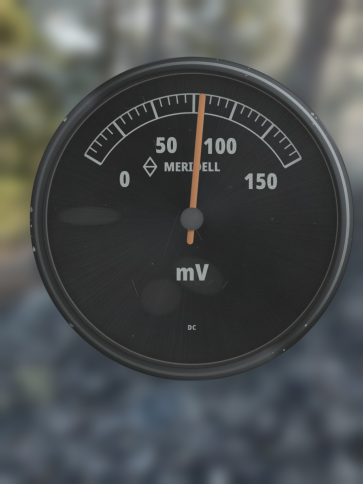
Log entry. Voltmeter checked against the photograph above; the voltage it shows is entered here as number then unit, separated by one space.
80 mV
